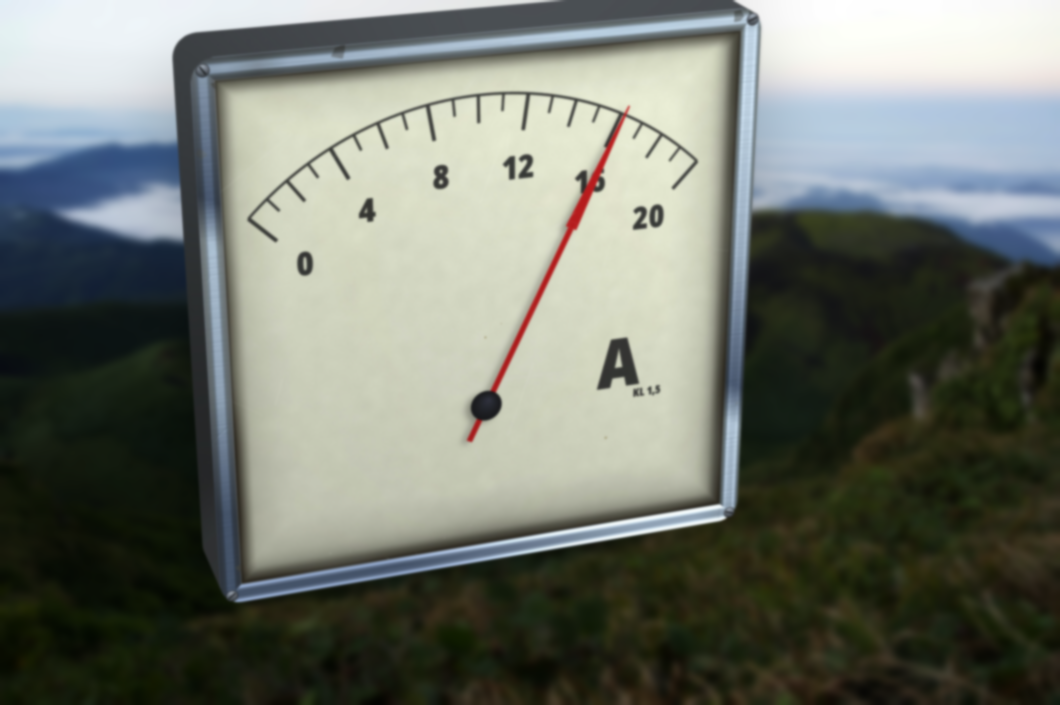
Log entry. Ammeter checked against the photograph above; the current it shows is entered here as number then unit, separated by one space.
16 A
